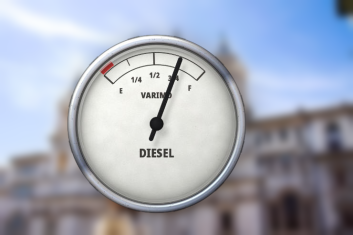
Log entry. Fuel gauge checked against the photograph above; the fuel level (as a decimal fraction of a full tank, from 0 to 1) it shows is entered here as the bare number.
0.75
